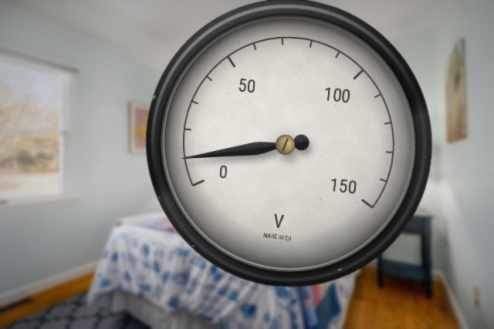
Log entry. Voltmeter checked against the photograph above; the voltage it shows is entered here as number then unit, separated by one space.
10 V
